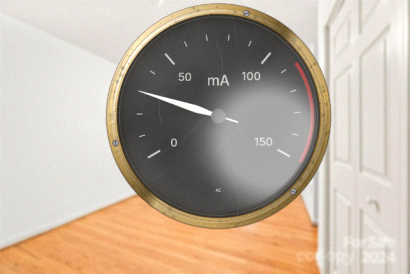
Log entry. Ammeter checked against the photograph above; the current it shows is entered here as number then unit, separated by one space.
30 mA
